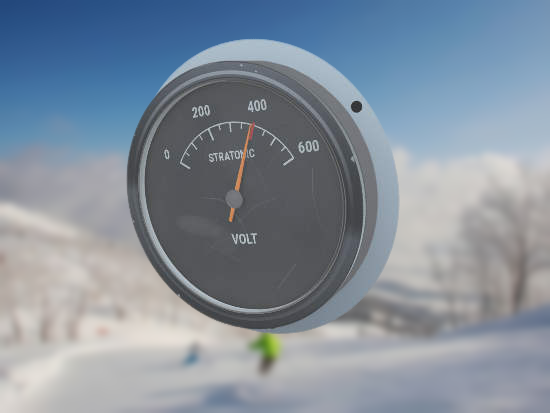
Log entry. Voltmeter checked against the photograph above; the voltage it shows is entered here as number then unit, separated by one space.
400 V
